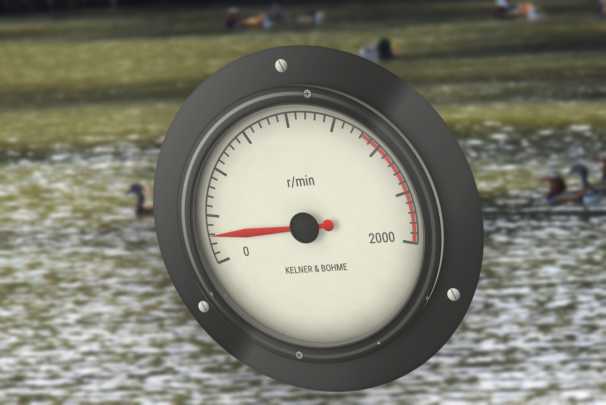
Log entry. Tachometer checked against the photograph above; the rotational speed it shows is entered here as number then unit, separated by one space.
150 rpm
